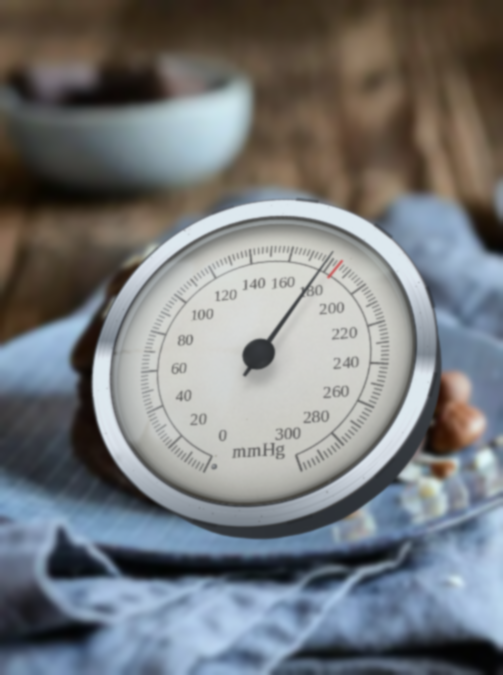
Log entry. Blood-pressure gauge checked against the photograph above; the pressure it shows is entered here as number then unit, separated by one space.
180 mmHg
